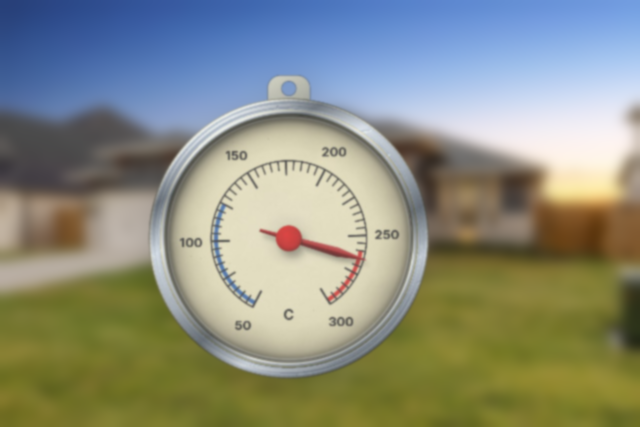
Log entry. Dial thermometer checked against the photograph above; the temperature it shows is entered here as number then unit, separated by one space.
265 °C
